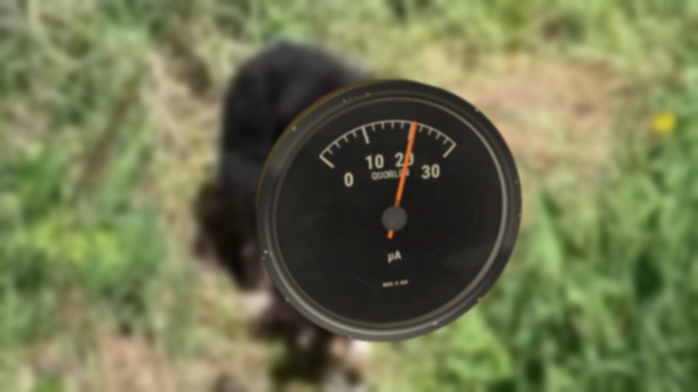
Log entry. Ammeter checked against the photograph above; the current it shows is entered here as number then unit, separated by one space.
20 µA
